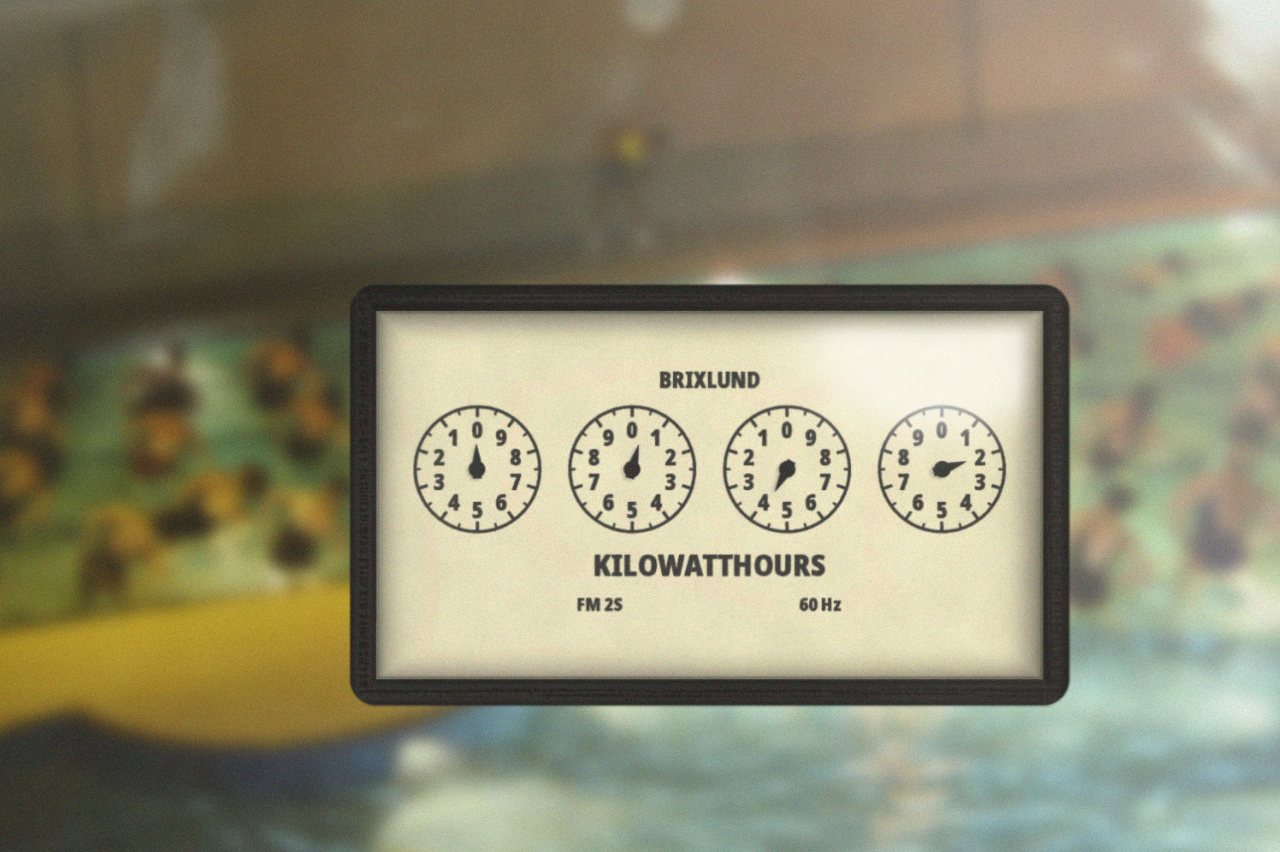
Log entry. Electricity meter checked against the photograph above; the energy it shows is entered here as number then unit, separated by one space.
42 kWh
